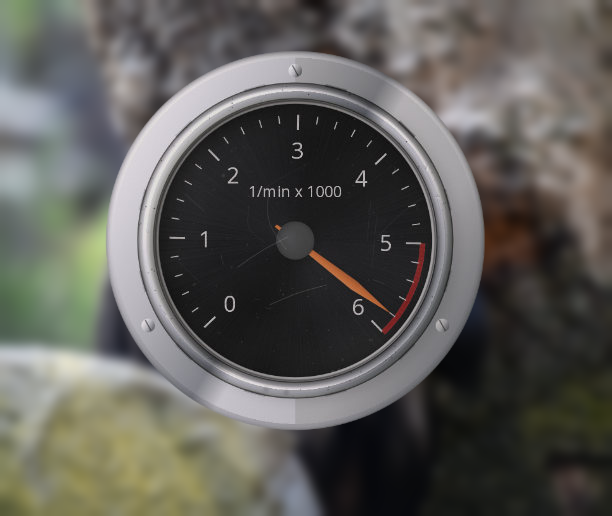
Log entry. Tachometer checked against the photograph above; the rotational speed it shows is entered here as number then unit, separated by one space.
5800 rpm
